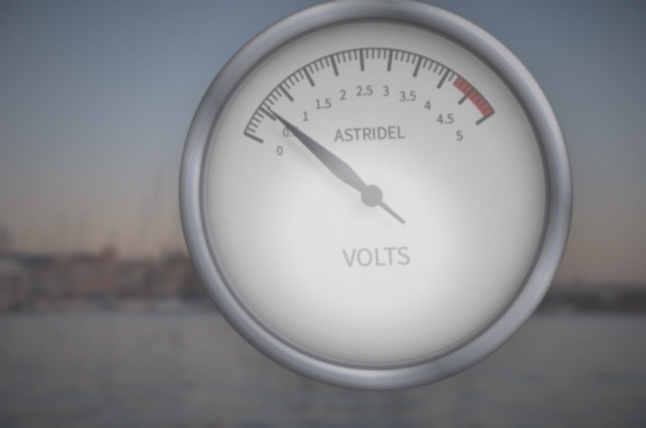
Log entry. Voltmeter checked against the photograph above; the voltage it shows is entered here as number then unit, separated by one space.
0.6 V
